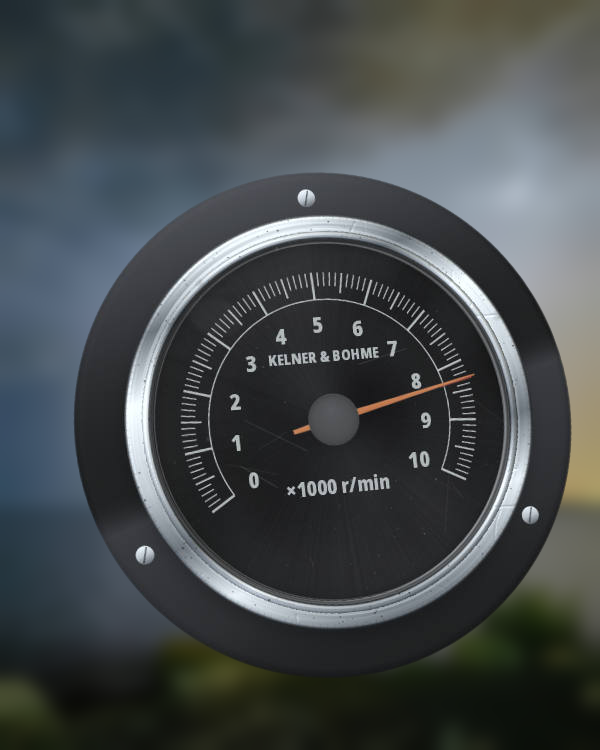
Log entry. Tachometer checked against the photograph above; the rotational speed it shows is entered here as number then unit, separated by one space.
8300 rpm
